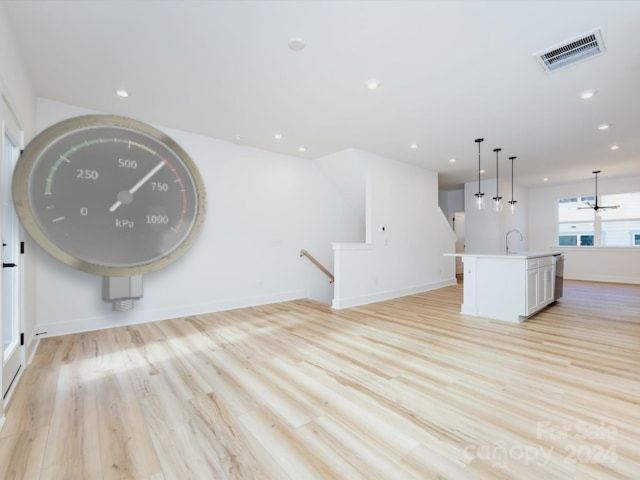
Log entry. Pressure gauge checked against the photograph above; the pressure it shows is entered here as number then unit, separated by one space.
650 kPa
